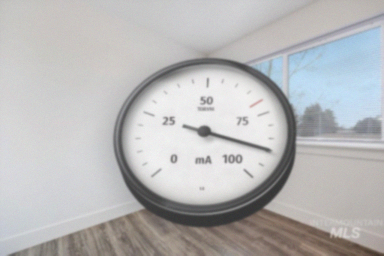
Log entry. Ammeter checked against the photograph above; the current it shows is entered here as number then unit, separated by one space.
90 mA
